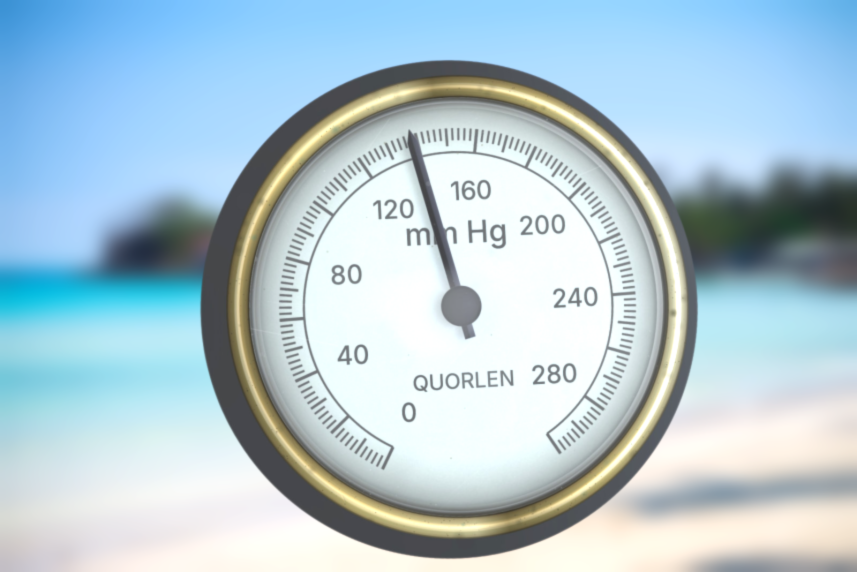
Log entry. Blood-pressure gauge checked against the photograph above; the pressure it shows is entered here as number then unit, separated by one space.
138 mmHg
